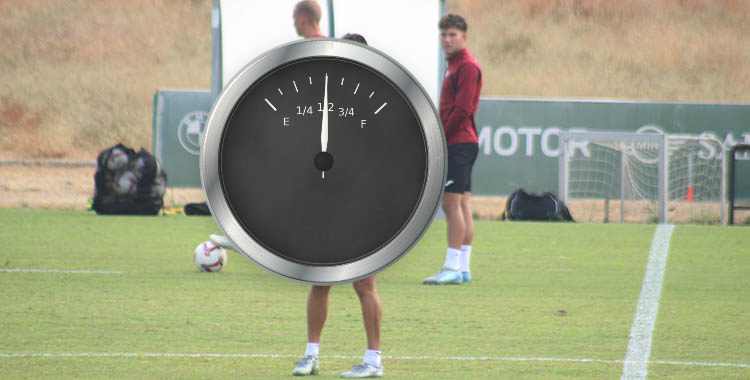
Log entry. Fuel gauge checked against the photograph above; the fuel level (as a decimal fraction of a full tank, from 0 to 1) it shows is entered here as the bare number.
0.5
